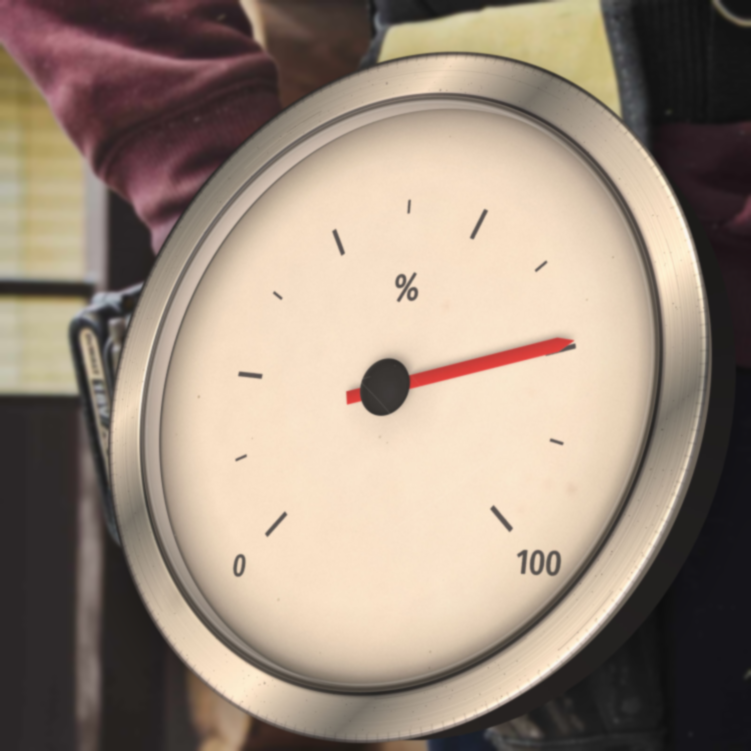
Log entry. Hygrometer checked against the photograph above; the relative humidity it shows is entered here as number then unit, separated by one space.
80 %
